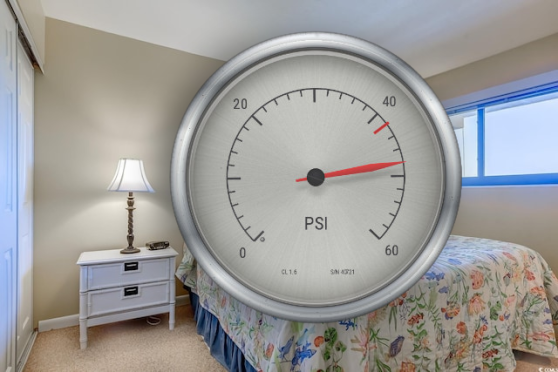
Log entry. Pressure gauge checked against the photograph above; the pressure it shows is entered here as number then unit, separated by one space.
48 psi
